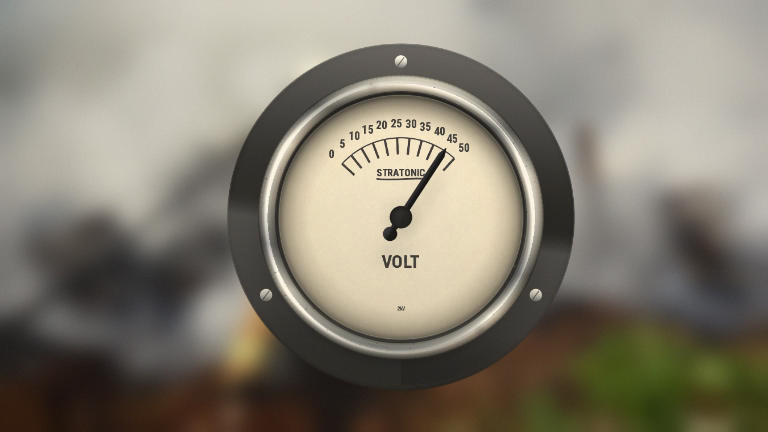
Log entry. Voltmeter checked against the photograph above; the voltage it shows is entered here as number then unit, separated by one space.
45 V
